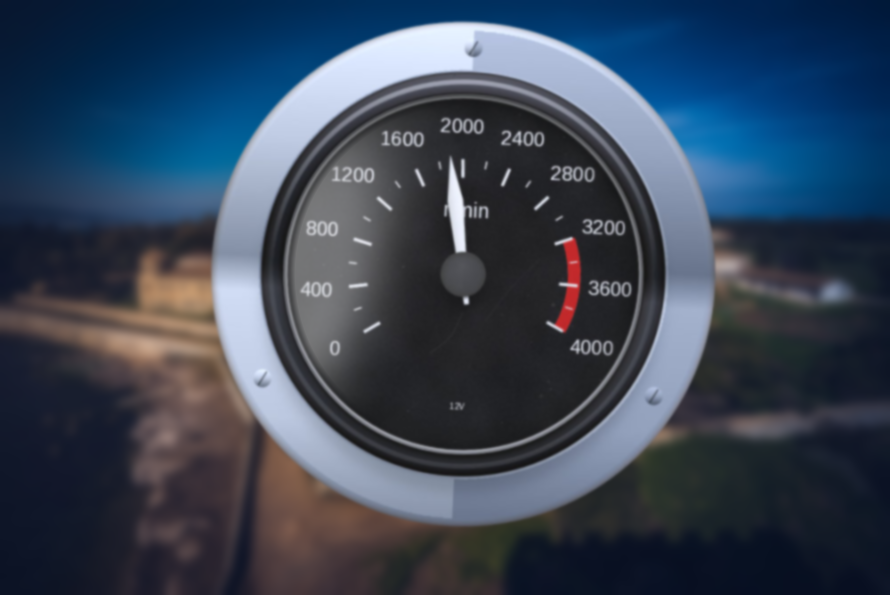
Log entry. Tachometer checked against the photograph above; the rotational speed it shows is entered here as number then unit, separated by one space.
1900 rpm
